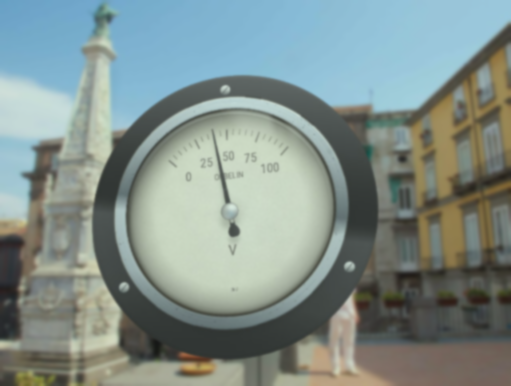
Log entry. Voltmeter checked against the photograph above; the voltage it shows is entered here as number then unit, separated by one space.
40 V
